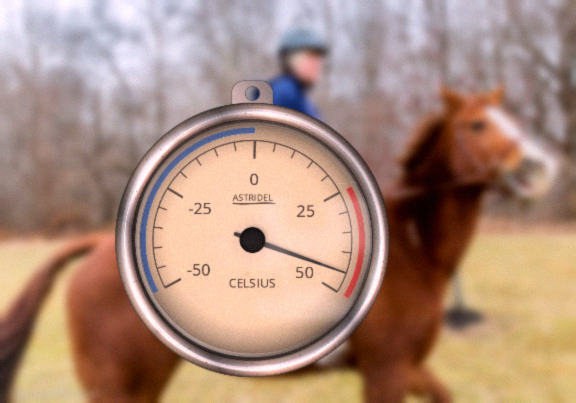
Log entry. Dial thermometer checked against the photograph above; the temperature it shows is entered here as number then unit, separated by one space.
45 °C
